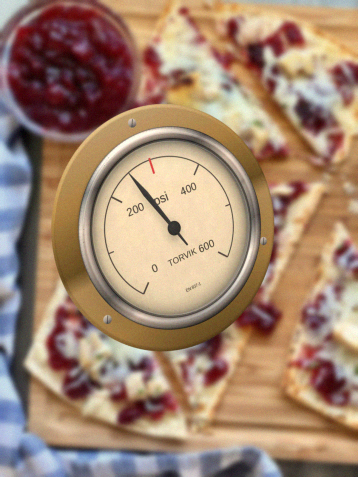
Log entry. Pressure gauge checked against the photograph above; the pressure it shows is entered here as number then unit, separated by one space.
250 psi
